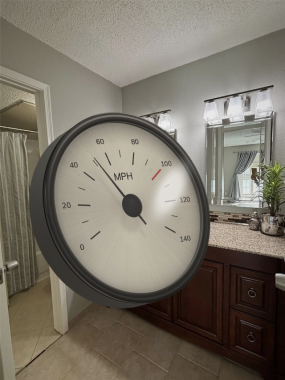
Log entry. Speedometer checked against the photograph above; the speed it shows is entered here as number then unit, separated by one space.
50 mph
